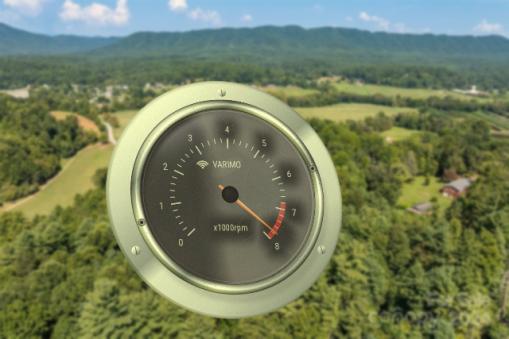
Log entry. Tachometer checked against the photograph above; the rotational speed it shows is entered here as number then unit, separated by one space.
7800 rpm
